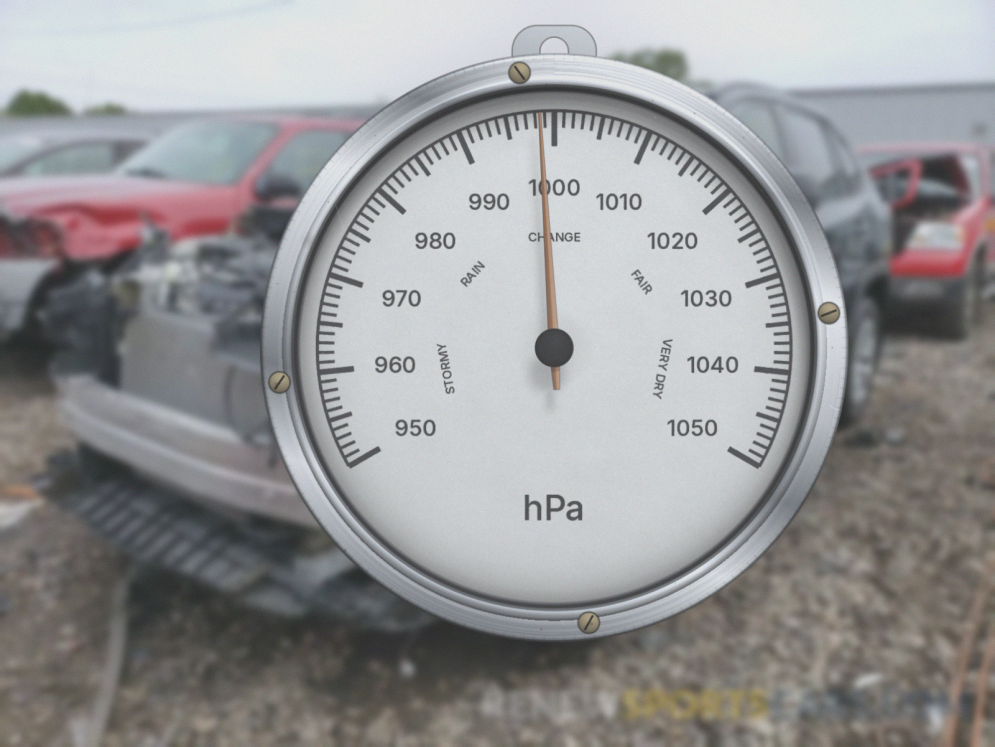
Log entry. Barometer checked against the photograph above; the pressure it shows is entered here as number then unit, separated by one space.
998.5 hPa
